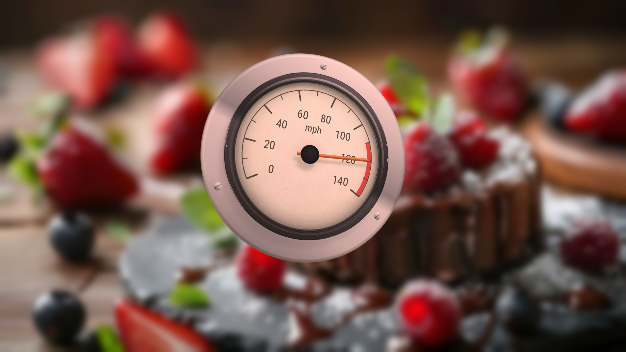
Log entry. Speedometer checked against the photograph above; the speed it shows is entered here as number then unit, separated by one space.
120 mph
